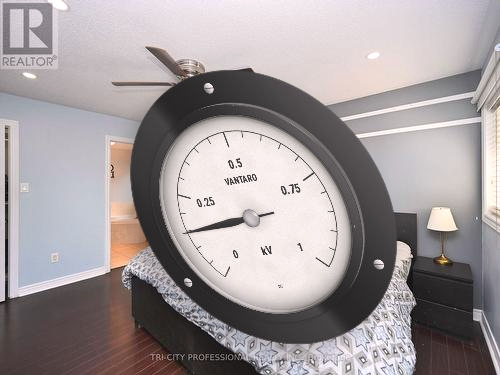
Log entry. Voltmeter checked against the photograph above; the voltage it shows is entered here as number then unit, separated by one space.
0.15 kV
